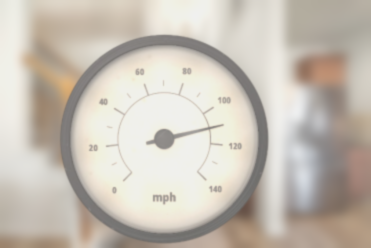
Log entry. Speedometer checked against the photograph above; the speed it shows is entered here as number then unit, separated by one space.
110 mph
